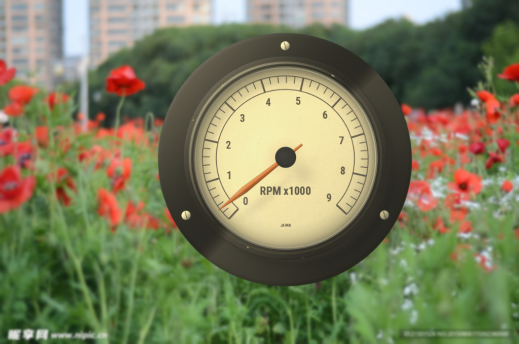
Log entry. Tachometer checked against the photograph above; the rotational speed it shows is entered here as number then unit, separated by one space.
300 rpm
